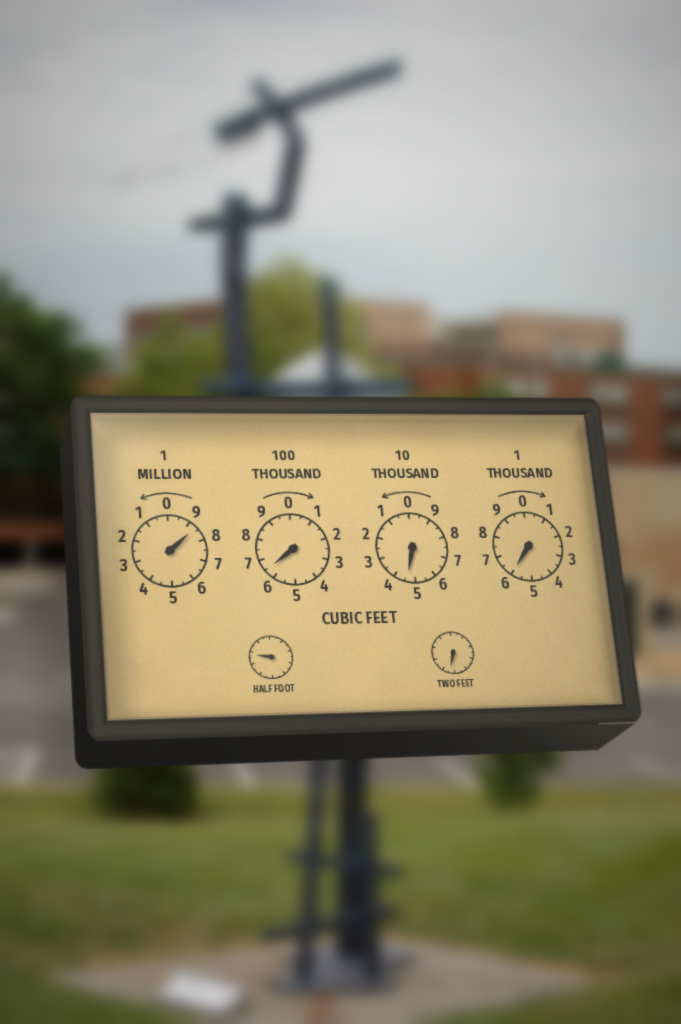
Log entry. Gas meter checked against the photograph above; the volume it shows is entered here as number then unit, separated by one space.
864600 ft³
